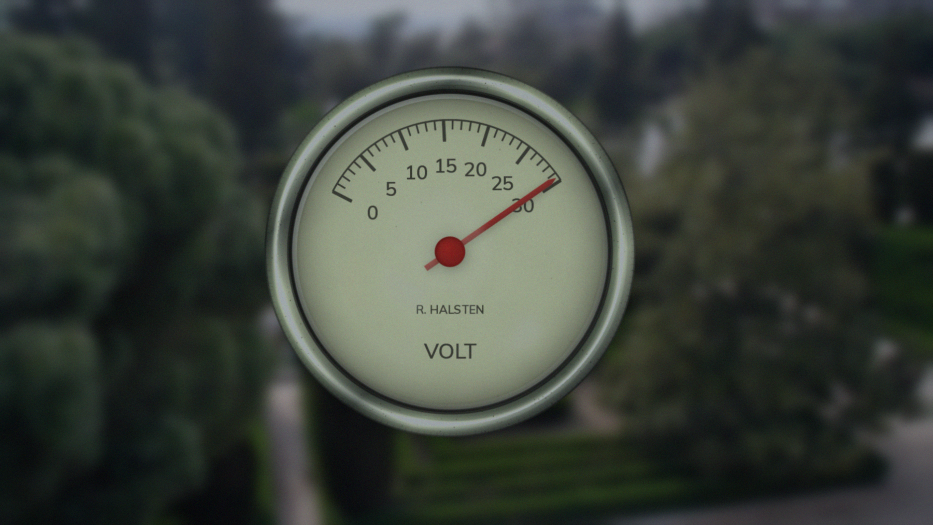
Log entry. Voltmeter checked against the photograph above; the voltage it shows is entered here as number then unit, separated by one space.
29.5 V
